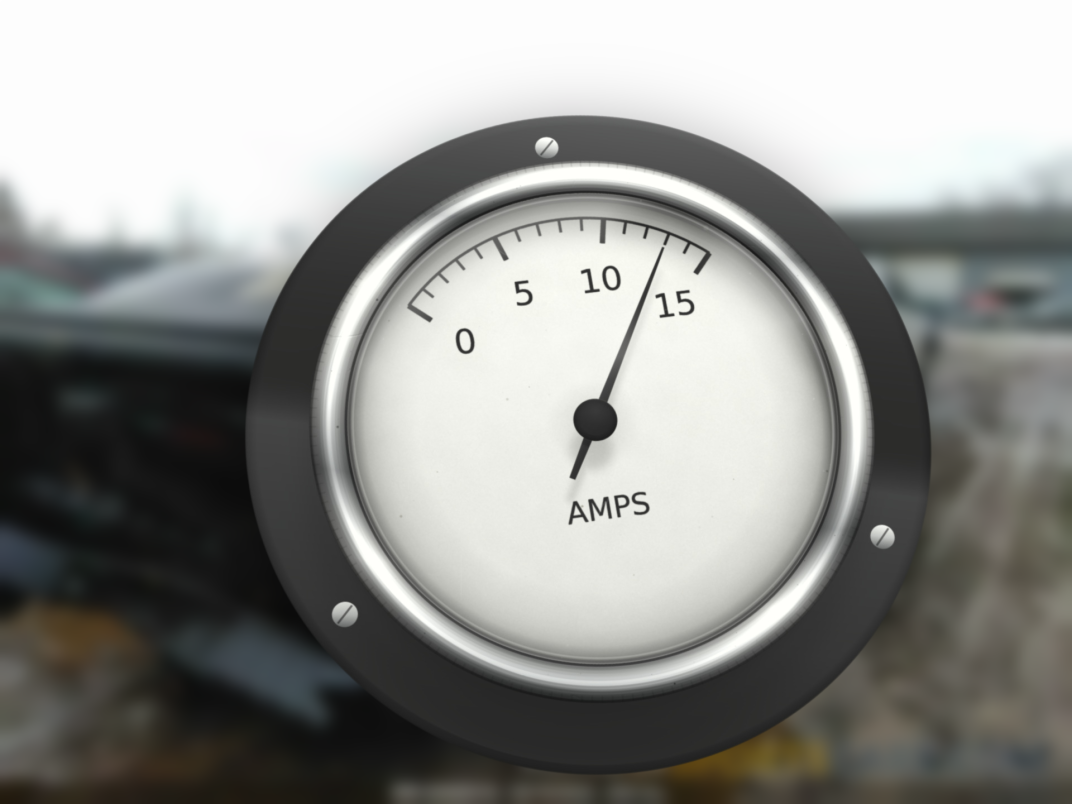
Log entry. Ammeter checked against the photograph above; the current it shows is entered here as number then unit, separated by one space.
13 A
